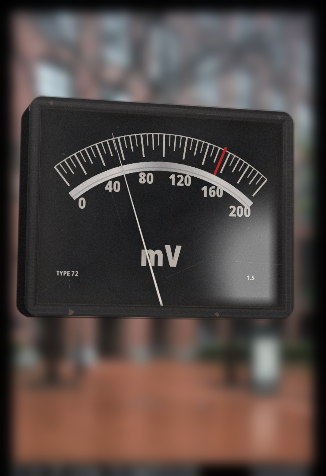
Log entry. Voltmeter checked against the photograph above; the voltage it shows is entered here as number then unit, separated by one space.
55 mV
